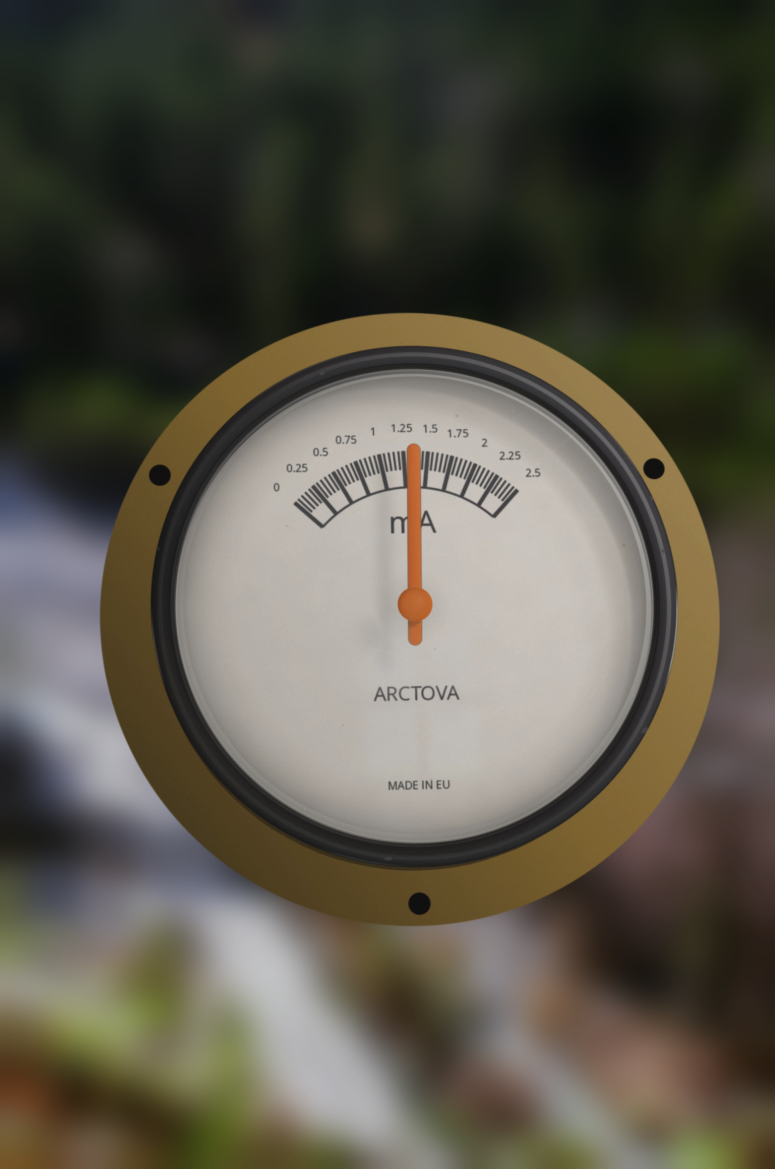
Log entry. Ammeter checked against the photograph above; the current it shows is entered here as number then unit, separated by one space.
1.35 mA
